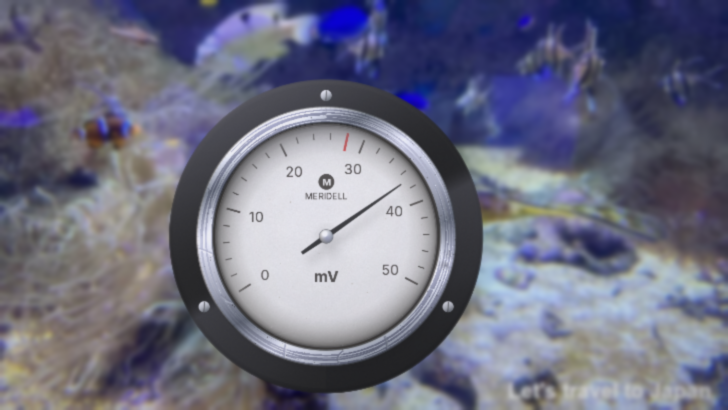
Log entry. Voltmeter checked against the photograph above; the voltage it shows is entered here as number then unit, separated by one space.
37 mV
